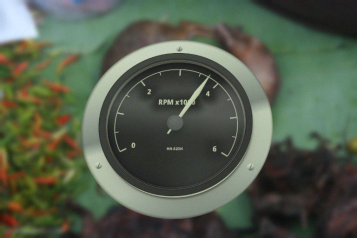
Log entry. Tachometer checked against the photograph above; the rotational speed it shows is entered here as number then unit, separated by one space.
3750 rpm
